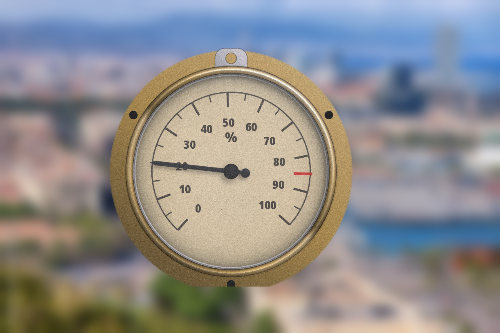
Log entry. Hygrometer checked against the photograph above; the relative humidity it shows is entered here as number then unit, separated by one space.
20 %
